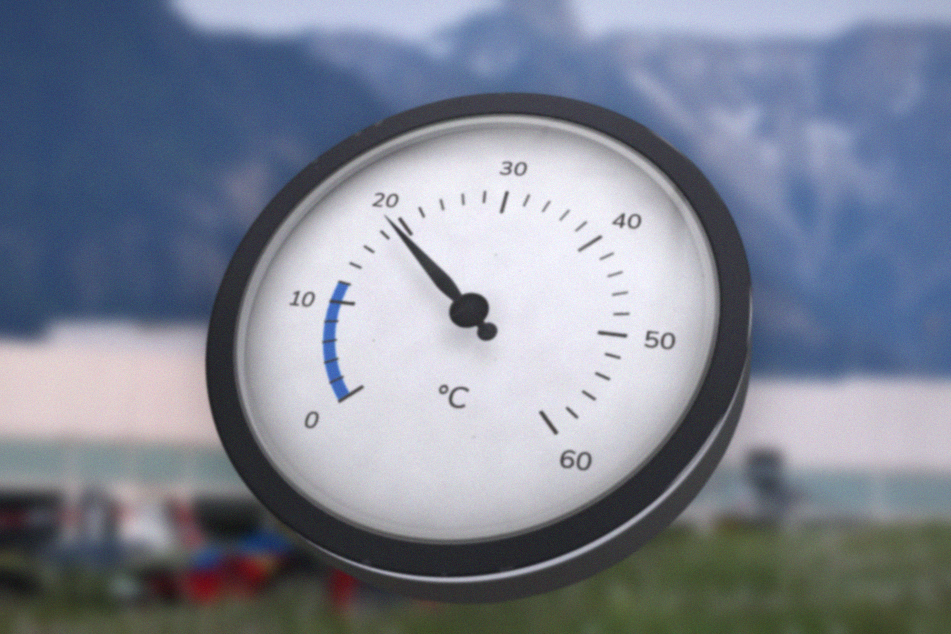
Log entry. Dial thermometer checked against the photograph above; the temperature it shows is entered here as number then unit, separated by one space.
19 °C
